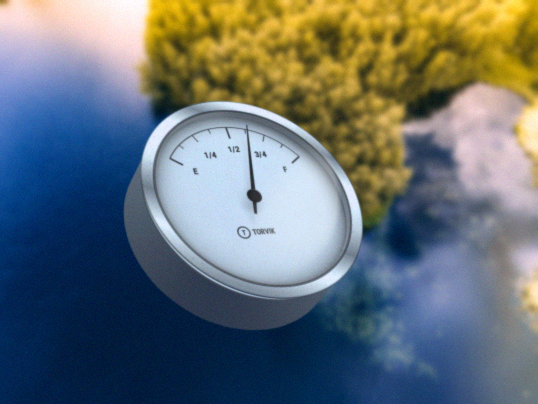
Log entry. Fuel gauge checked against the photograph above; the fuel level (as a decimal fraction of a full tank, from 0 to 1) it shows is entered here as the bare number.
0.625
